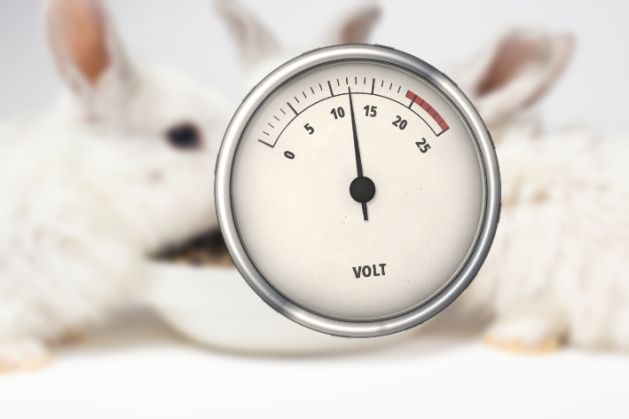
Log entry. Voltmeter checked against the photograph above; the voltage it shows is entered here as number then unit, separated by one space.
12 V
